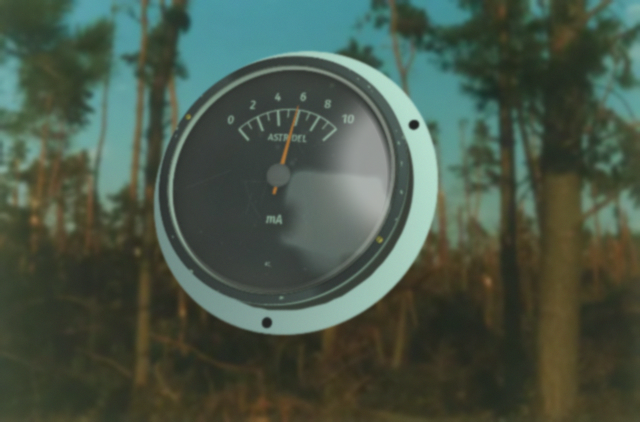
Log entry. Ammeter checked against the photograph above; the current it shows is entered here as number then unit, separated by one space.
6 mA
